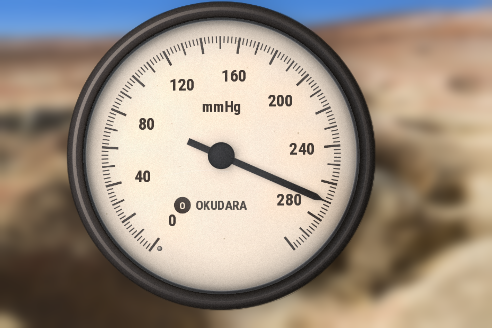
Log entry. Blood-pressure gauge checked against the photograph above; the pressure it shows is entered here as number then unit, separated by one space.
270 mmHg
